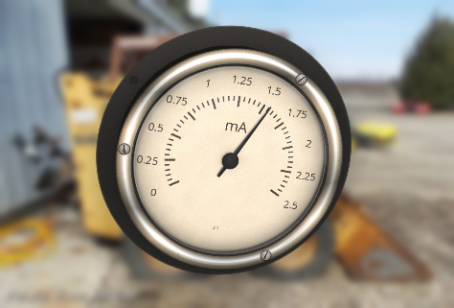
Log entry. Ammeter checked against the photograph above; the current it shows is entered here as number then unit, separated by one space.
1.55 mA
